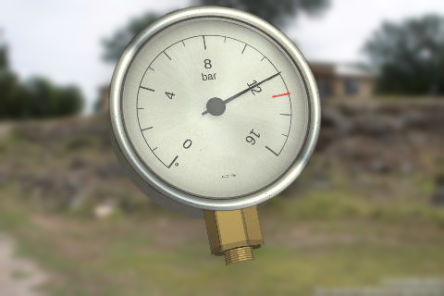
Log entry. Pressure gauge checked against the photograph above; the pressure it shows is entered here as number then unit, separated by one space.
12 bar
